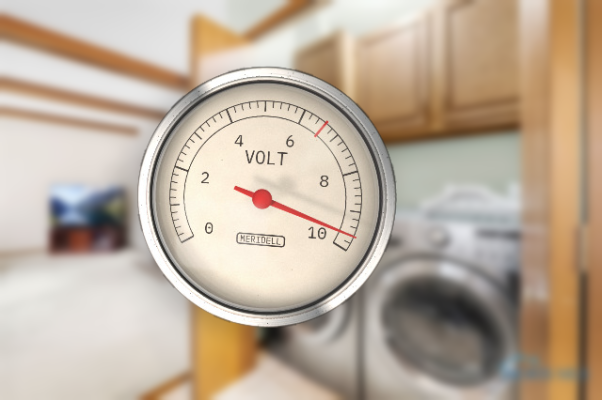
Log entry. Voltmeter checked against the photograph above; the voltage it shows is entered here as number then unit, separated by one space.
9.6 V
